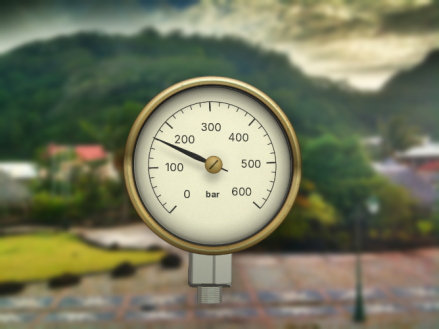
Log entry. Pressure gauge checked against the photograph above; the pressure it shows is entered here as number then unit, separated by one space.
160 bar
